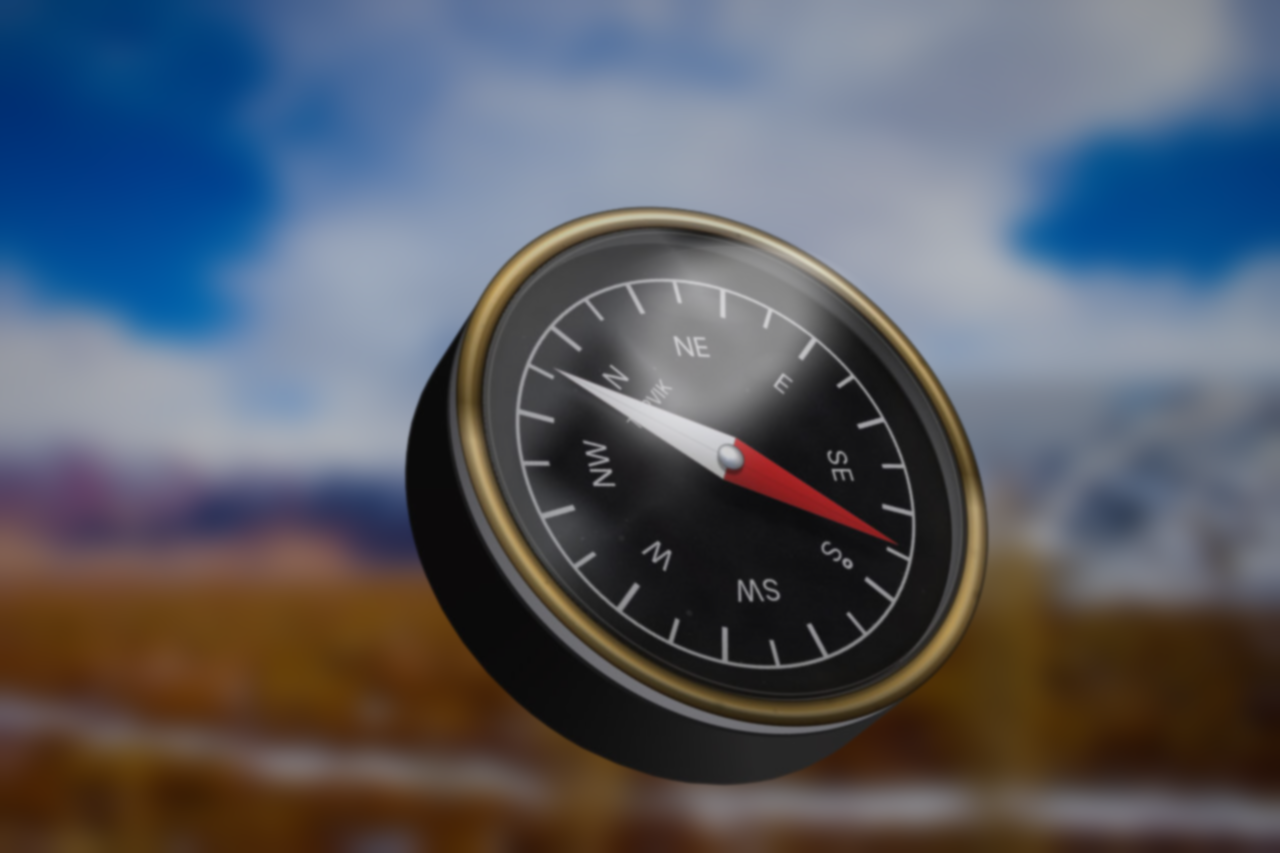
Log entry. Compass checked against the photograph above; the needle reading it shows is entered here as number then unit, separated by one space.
165 °
